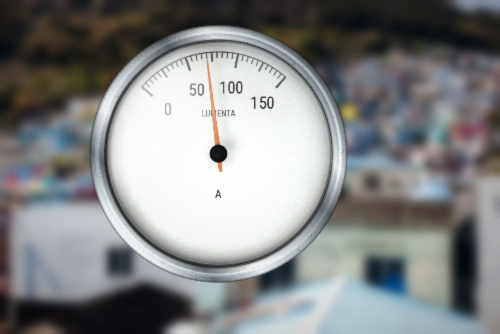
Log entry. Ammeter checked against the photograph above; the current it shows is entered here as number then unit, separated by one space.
70 A
